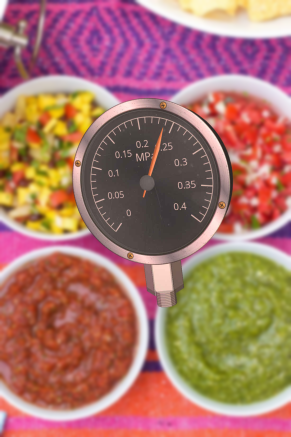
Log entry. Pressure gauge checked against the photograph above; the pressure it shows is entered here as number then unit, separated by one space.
0.24 MPa
